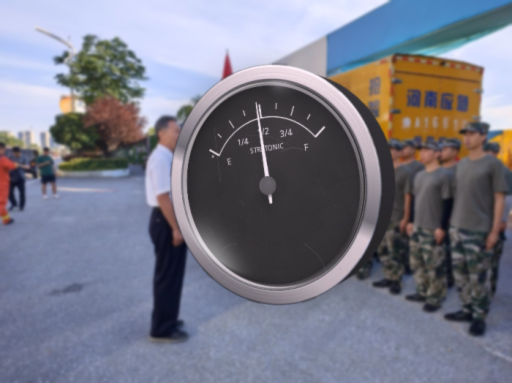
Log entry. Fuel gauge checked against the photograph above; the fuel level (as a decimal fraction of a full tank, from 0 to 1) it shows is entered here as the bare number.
0.5
